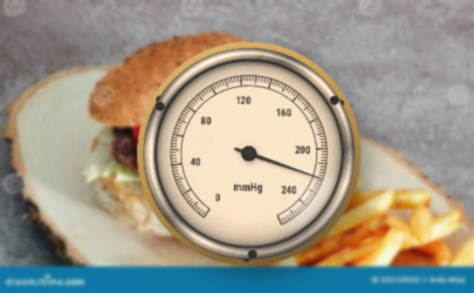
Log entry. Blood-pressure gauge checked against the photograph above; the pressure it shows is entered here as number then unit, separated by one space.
220 mmHg
